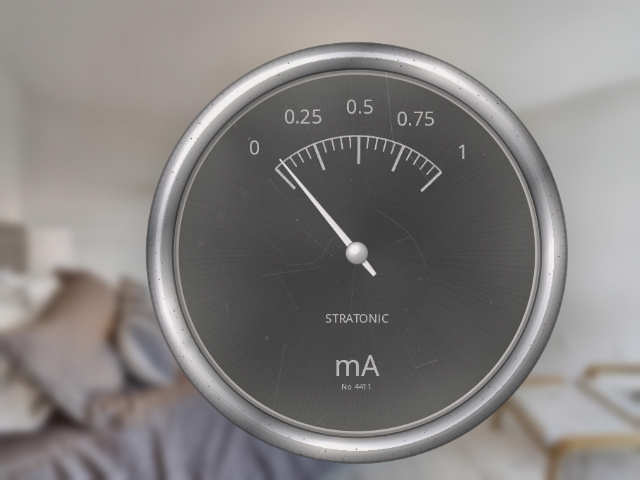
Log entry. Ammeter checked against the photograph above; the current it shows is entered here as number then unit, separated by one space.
0.05 mA
